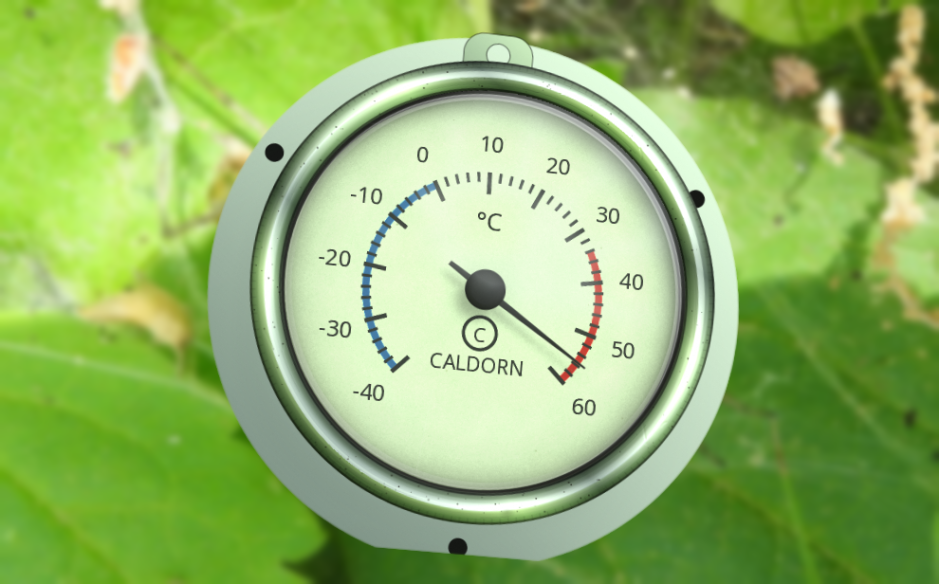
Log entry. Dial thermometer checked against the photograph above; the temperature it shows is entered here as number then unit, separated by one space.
56 °C
